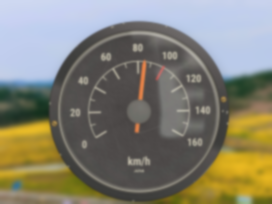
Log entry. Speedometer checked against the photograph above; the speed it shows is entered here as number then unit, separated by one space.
85 km/h
